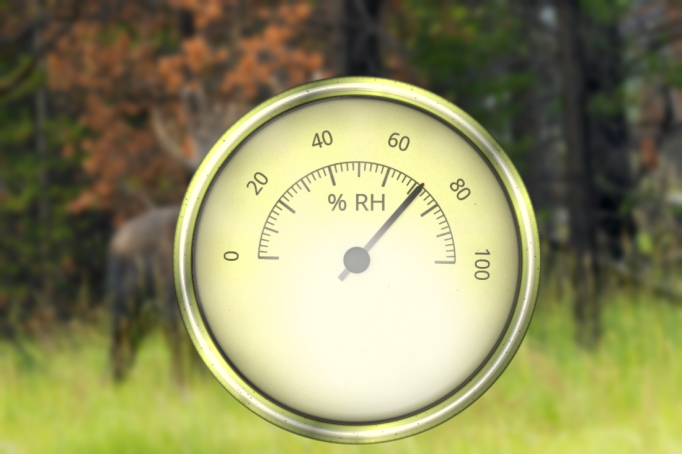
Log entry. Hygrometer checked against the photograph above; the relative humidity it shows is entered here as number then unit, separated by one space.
72 %
